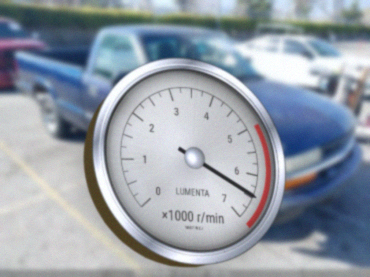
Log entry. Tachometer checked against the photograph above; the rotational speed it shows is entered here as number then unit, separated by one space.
6500 rpm
